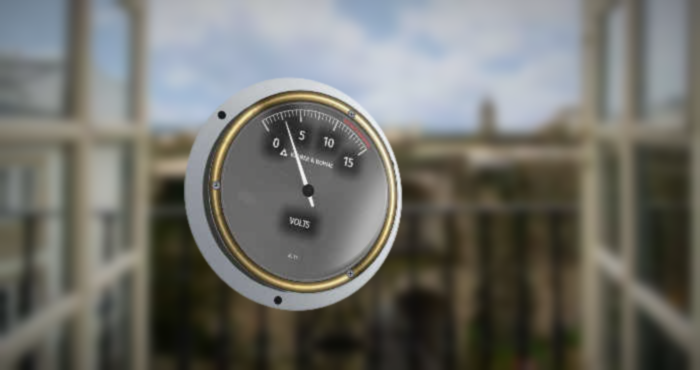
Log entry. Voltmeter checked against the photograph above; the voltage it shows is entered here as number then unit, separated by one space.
2.5 V
